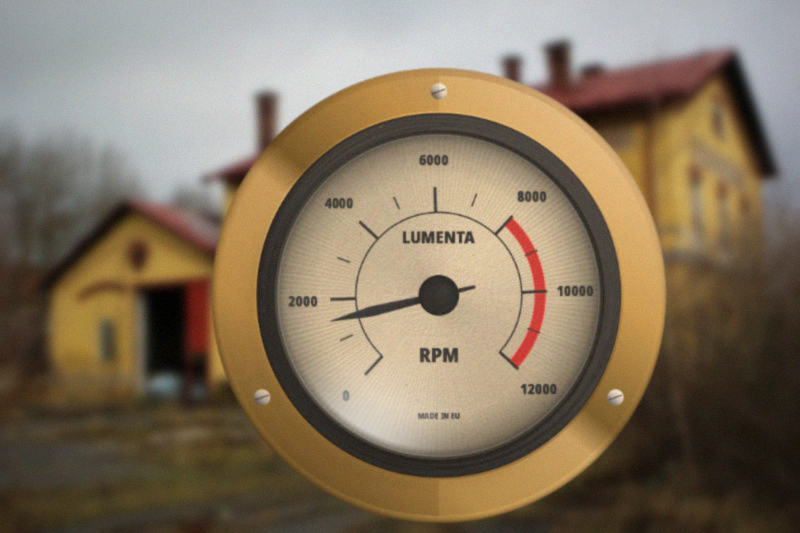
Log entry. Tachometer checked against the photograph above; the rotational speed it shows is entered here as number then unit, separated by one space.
1500 rpm
